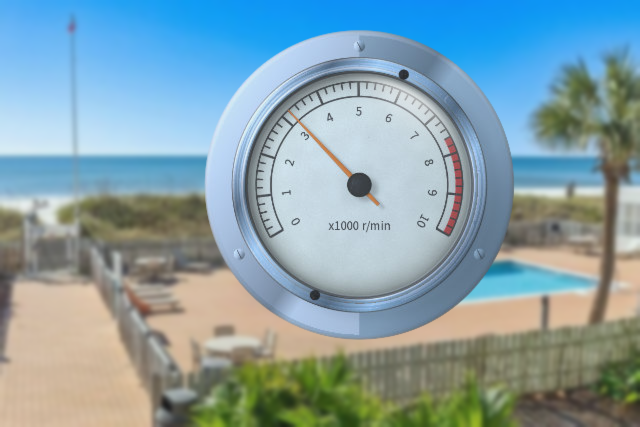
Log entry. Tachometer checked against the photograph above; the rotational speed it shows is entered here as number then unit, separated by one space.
3200 rpm
